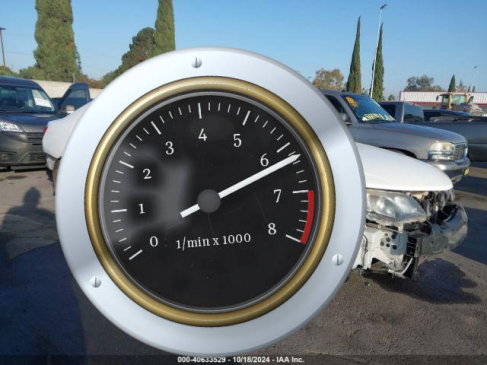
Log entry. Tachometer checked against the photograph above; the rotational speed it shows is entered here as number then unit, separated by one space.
6300 rpm
